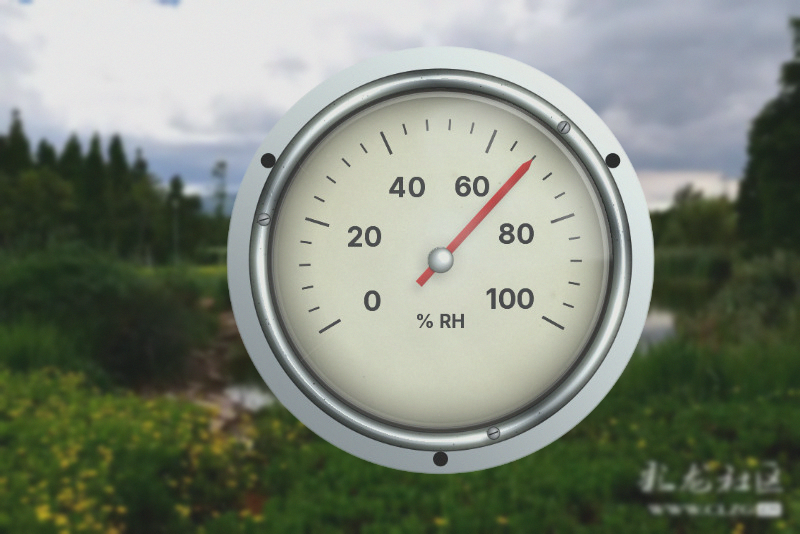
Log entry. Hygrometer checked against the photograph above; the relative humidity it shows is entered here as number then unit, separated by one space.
68 %
